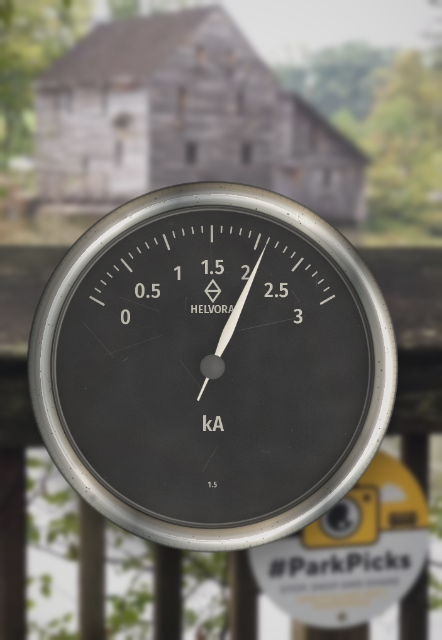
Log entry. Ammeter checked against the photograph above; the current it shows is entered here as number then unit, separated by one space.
2.1 kA
